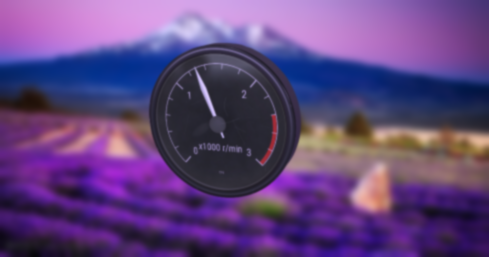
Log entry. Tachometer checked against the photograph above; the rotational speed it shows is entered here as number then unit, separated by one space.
1300 rpm
